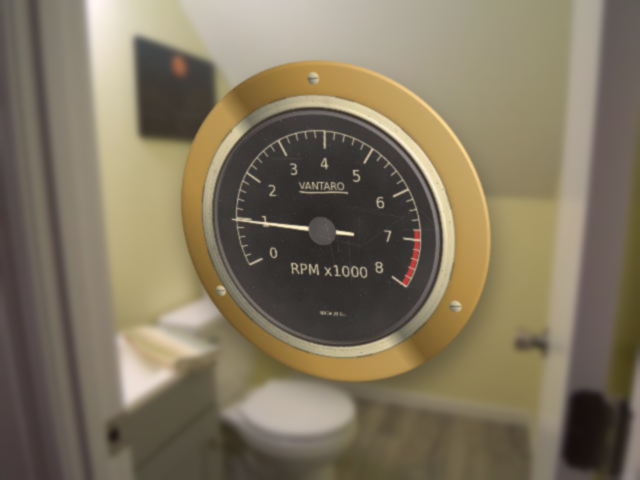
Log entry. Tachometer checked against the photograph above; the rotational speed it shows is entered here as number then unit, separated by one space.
1000 rpm
